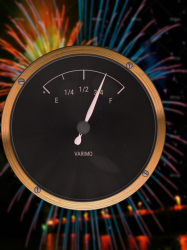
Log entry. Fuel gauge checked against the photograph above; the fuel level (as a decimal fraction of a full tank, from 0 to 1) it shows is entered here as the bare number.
0.75
